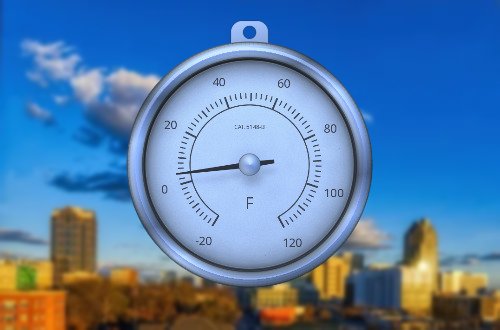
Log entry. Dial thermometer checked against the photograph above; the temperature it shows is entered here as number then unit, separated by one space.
4 °F
